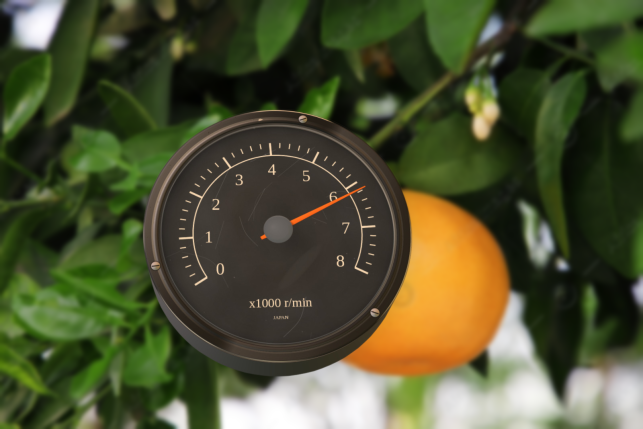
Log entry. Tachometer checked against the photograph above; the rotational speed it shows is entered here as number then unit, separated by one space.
6200 rpm
